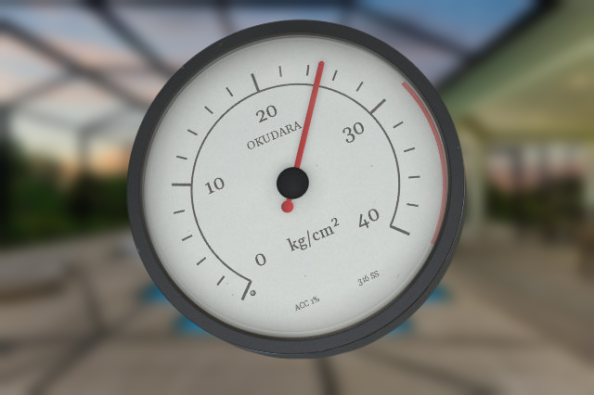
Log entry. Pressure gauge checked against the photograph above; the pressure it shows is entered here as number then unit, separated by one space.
25 kg/cm²
